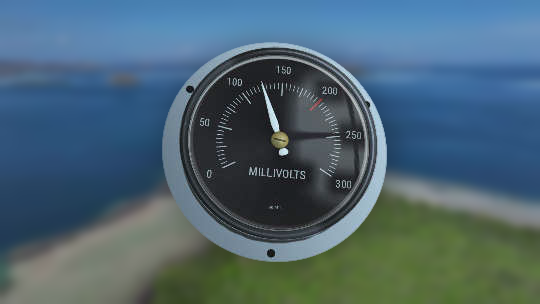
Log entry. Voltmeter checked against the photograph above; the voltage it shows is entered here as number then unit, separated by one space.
125 mV
